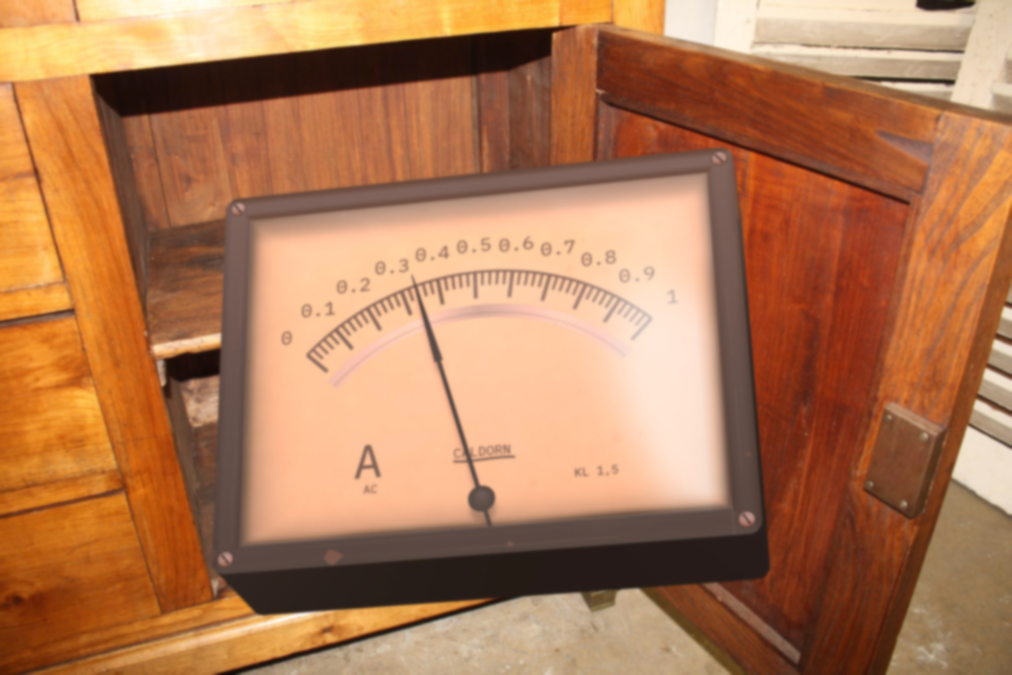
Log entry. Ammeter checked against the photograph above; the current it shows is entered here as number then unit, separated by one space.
0.34 A
